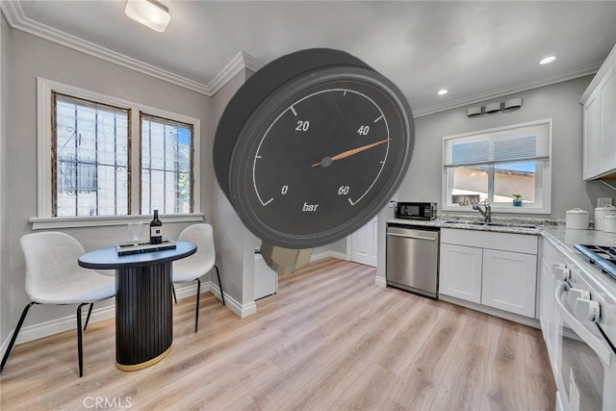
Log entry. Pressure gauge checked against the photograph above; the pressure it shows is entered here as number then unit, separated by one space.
45 bar
